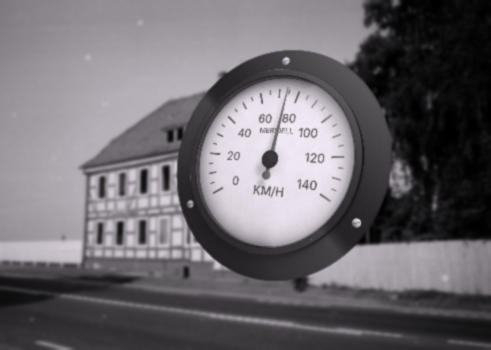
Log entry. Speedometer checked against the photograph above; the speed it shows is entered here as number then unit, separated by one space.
75 km/h
